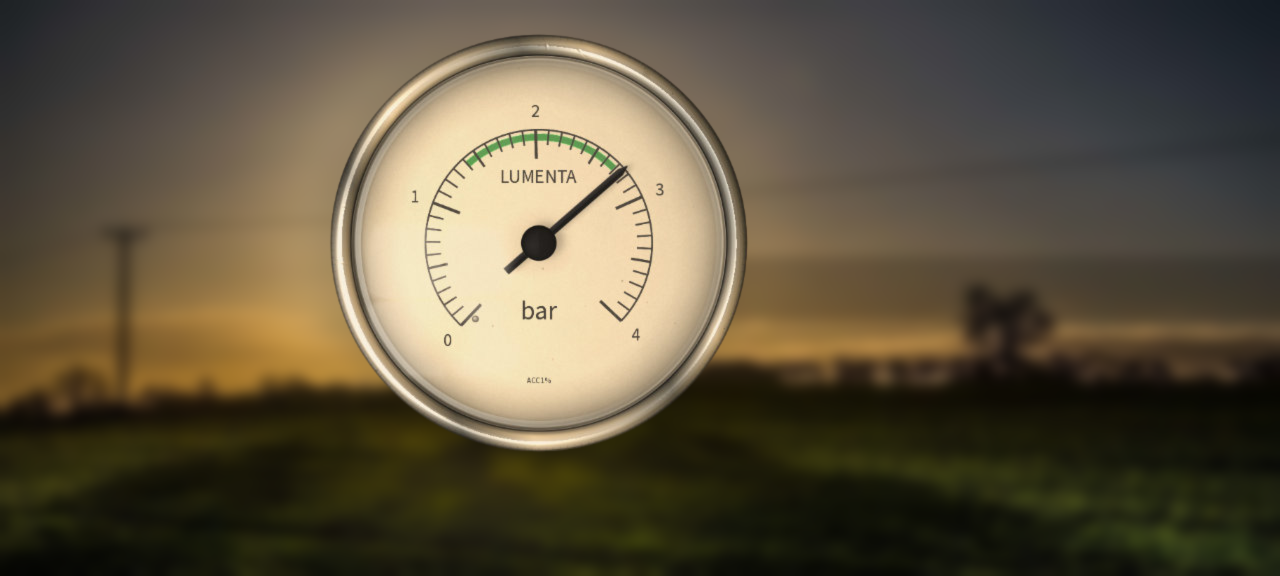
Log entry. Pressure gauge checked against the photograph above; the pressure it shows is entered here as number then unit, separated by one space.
2.75 bar
